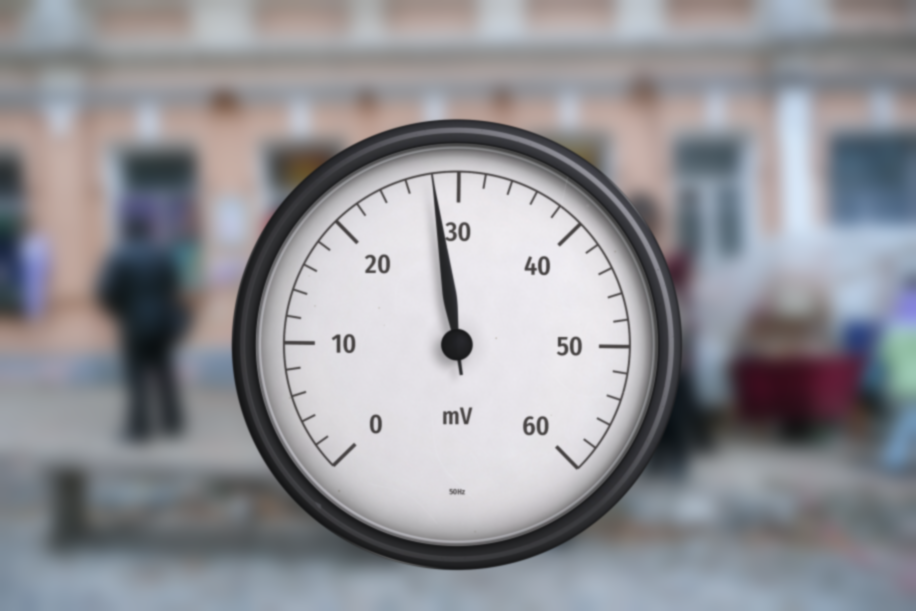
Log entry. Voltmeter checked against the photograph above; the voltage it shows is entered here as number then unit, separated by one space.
28 mV
